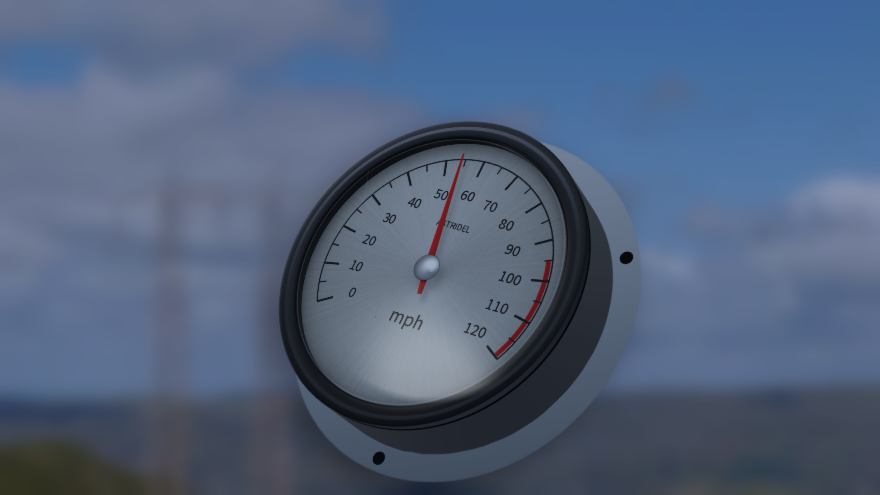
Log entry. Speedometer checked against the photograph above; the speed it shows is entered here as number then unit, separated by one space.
55 mph
